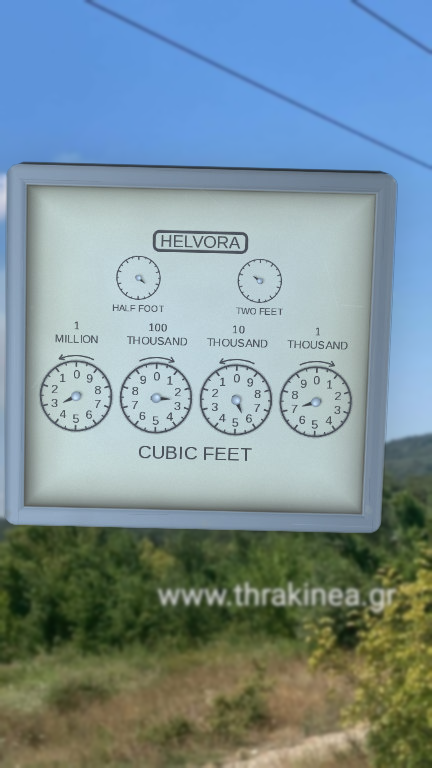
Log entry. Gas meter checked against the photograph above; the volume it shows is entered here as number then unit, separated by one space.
325700 ft³
